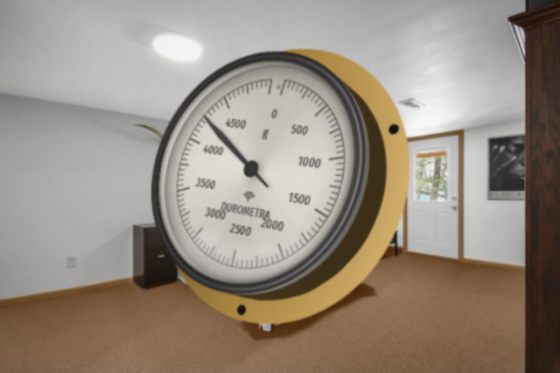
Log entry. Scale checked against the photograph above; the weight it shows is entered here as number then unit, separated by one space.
4250 g
